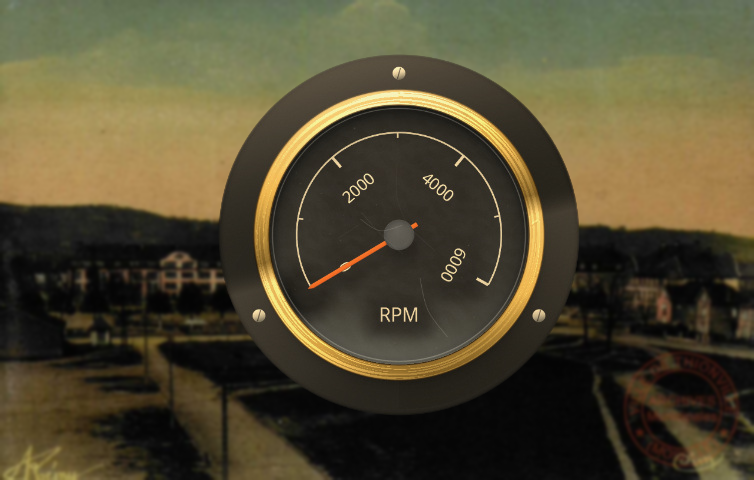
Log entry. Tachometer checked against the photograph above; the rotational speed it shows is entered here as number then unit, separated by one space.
0 rpm
